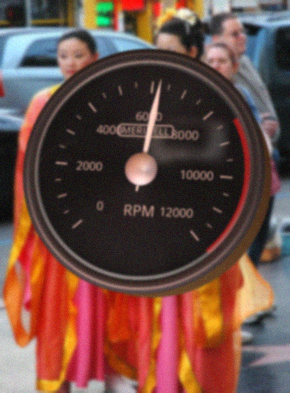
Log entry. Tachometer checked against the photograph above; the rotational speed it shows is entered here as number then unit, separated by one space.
6250 rpm
